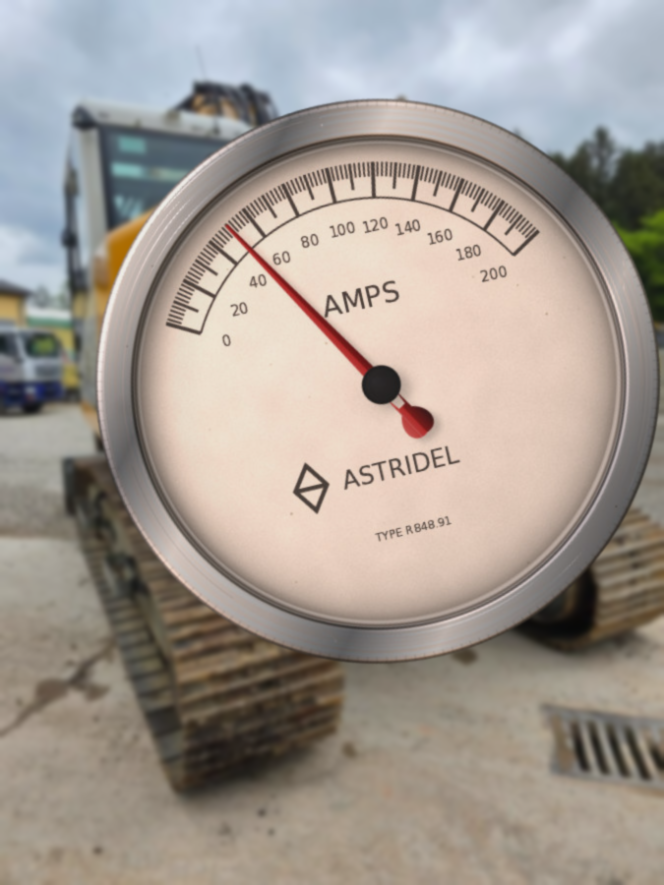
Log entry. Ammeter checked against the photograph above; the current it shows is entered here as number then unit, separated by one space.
50 A
